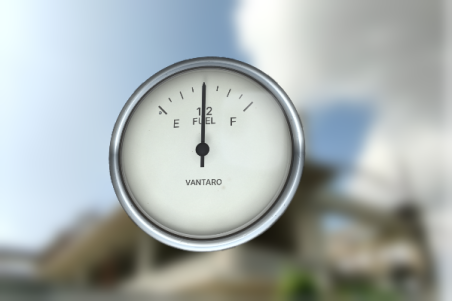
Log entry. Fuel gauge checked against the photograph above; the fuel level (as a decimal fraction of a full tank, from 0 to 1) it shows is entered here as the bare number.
0.5
